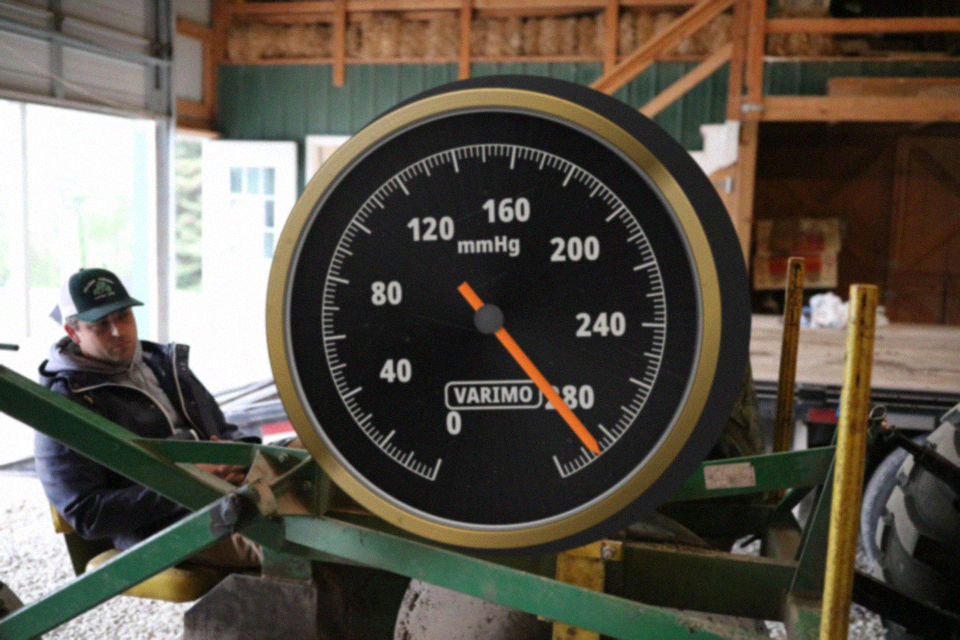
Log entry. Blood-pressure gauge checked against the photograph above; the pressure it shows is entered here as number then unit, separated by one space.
286 mmHg
